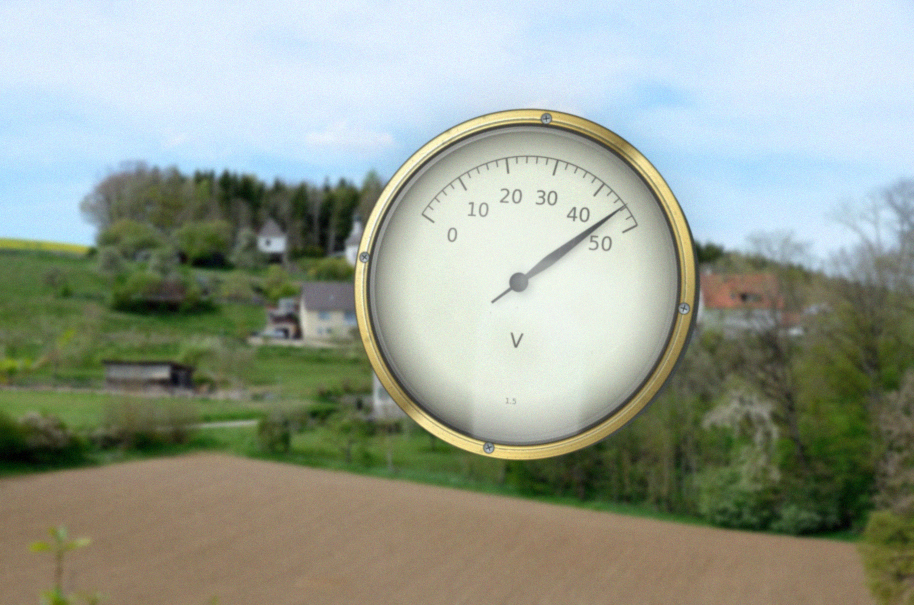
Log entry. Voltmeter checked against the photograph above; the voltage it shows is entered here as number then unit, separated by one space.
46 V
